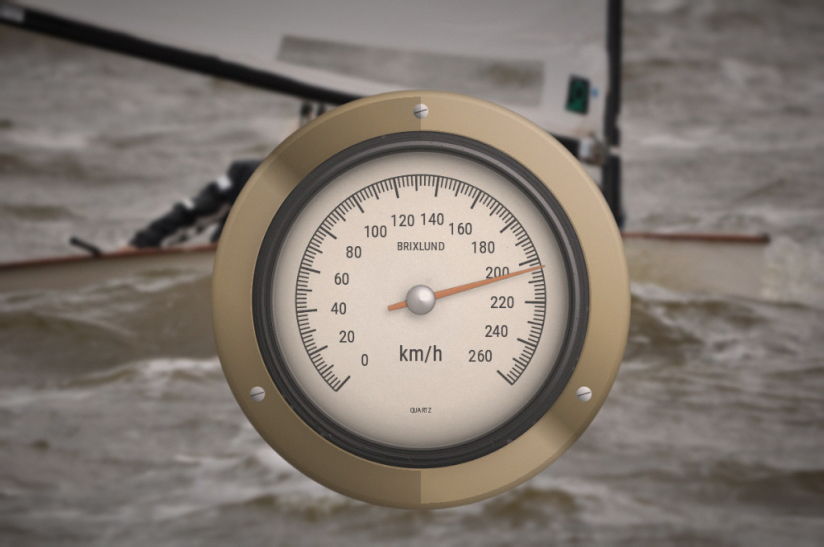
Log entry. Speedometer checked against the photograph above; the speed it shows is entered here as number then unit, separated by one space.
204 km/h
